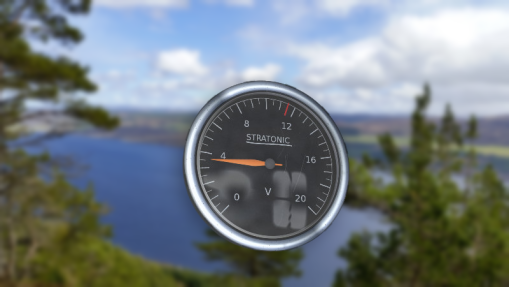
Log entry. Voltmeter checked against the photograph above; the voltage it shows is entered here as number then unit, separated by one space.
3.5 V
